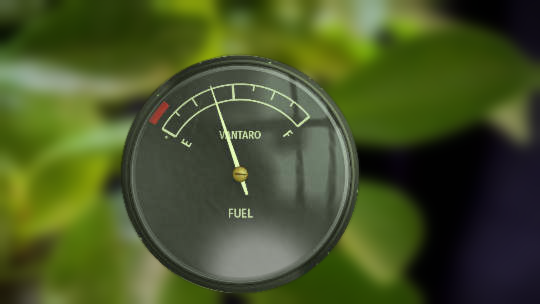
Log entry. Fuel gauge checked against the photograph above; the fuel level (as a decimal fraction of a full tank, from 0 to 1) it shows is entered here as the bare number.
0.375
